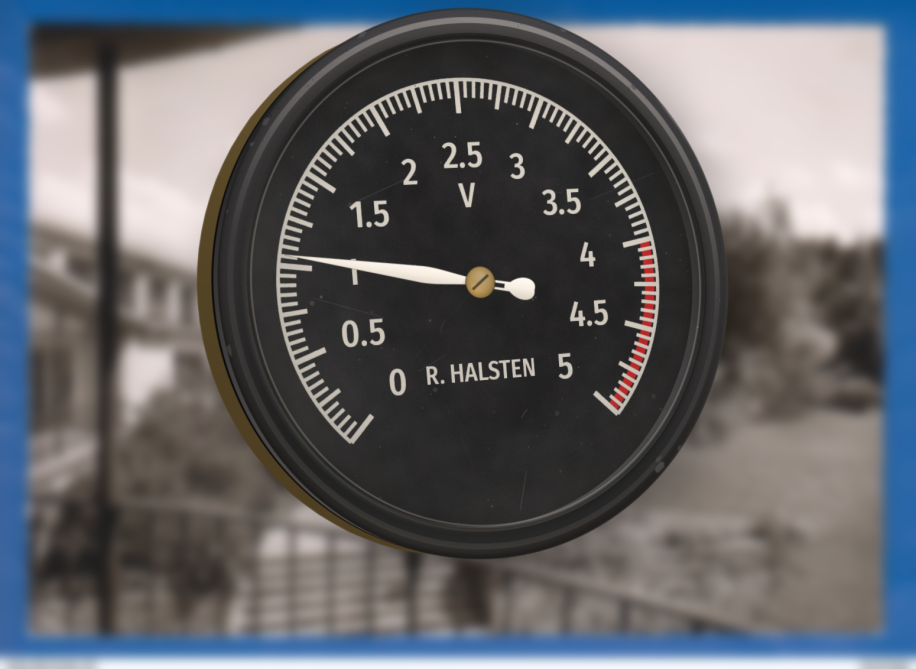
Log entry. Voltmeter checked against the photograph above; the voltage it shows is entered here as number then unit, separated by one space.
1.05 V
